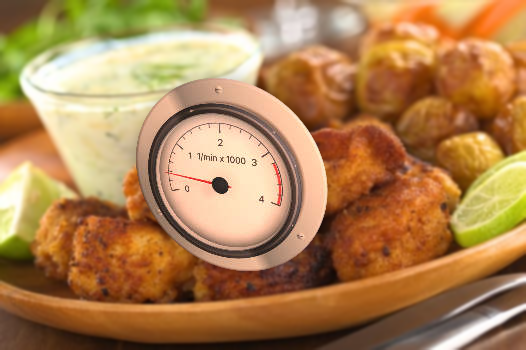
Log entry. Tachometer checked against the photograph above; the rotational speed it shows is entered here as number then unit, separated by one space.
400 rpm
